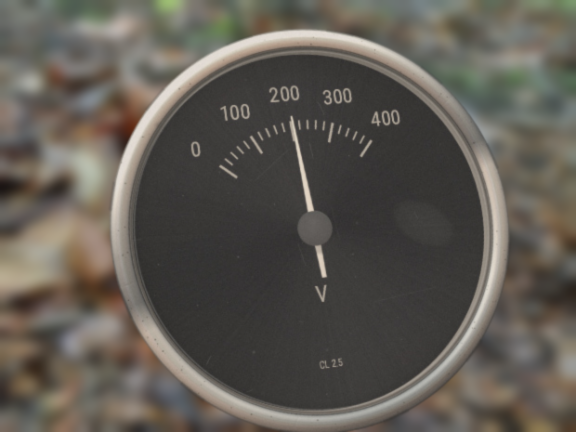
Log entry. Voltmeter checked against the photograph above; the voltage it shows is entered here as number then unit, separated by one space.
200 V
